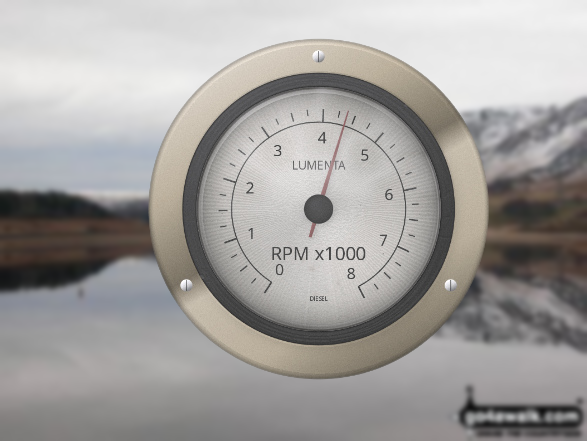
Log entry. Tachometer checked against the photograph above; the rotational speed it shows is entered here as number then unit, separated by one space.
4375 rpm
